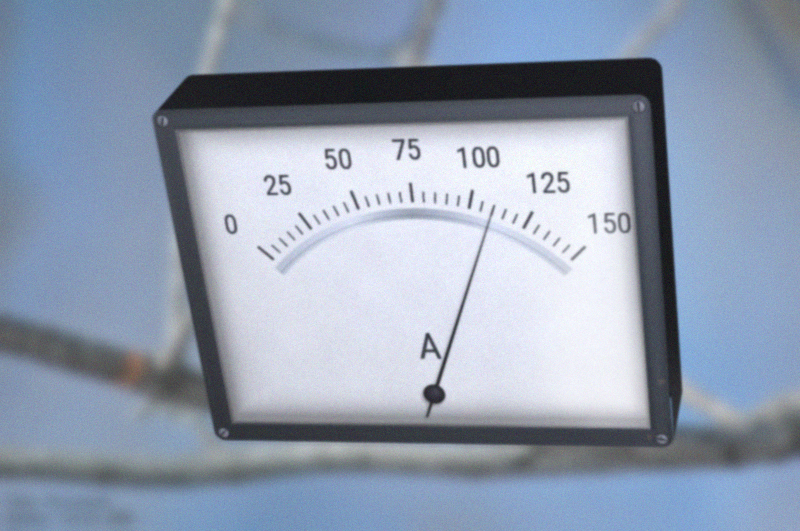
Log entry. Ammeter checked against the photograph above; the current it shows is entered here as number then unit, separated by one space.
110 A
